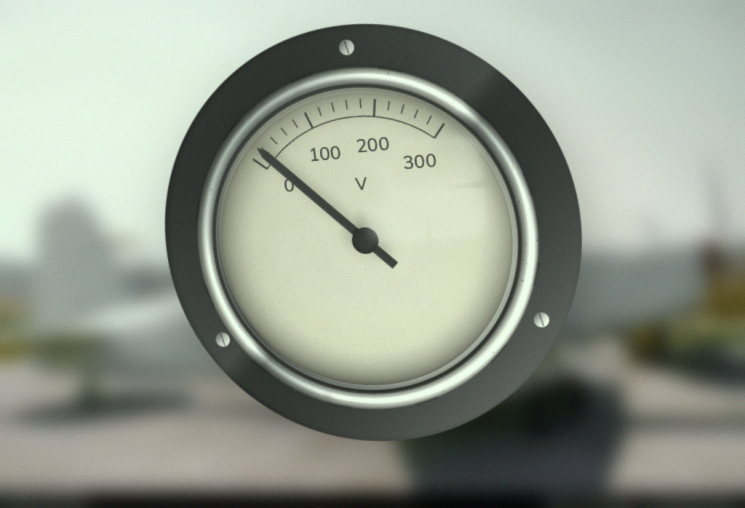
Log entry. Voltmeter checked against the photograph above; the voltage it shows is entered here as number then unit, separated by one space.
20 V
